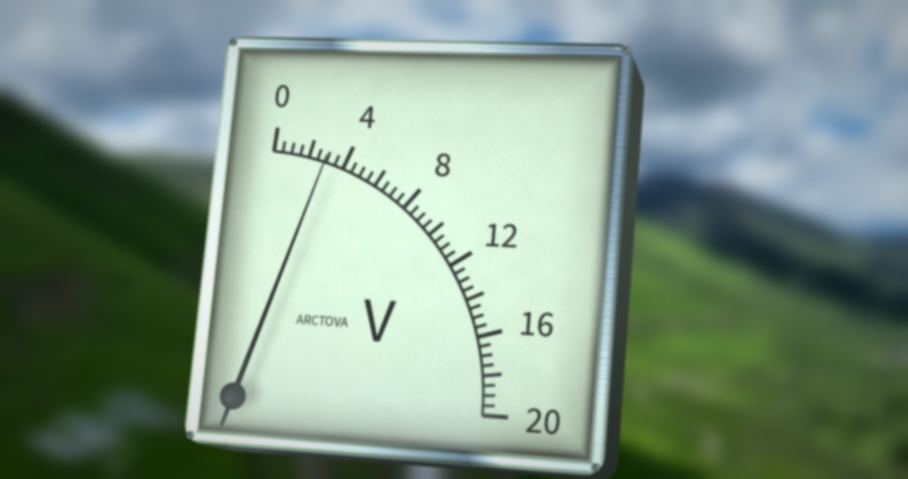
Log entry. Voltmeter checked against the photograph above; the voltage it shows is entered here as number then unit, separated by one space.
3 V
